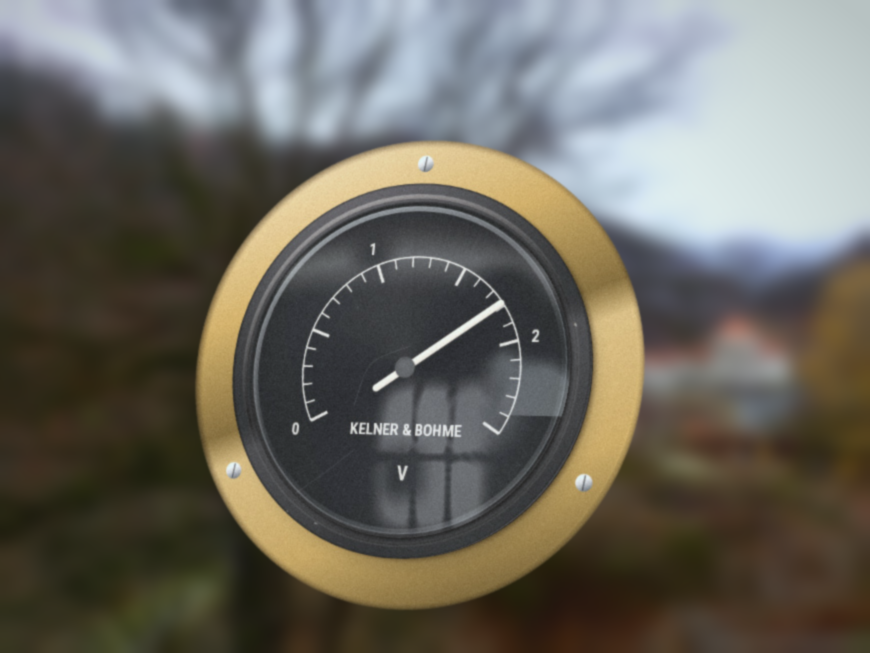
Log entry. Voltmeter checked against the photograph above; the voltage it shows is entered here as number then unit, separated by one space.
1.8 V
